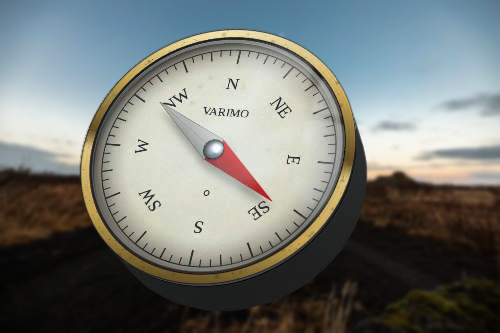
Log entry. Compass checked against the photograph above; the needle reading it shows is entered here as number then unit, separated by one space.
125 °
